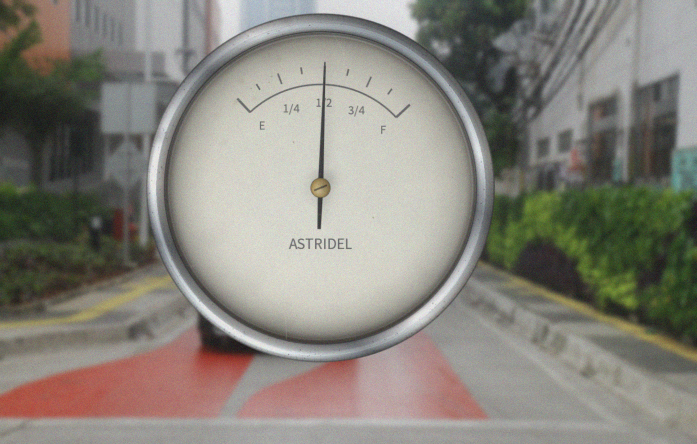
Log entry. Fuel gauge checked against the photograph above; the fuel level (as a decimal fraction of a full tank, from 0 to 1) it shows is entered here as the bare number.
0.5
